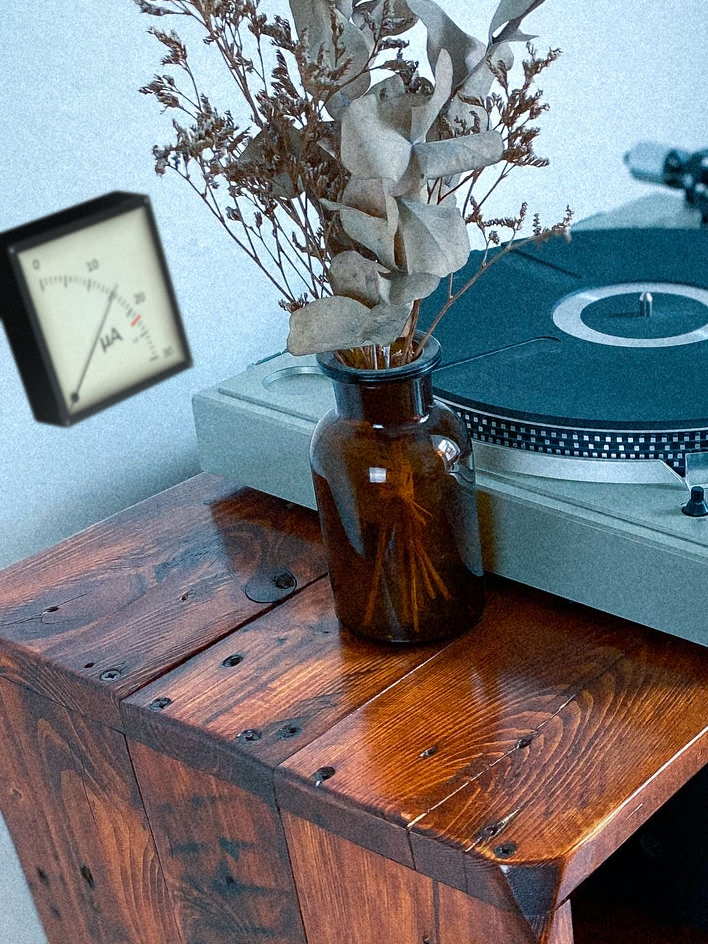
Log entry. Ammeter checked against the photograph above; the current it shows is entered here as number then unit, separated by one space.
15 µA
